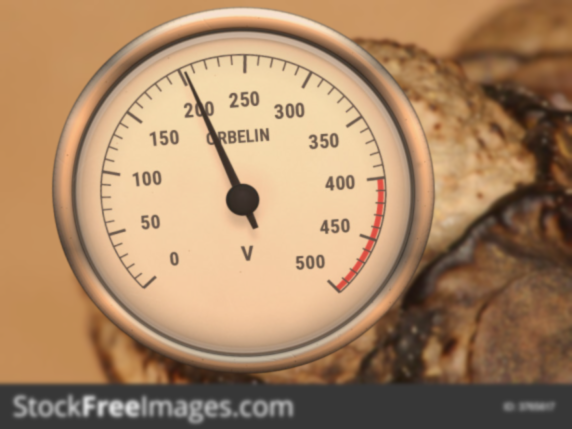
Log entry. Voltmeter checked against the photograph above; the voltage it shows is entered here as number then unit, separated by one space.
205 V
